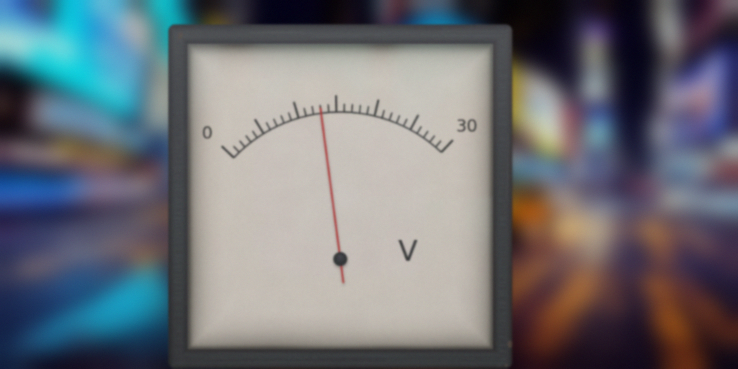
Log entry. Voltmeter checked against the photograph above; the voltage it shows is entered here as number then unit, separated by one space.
13 V
